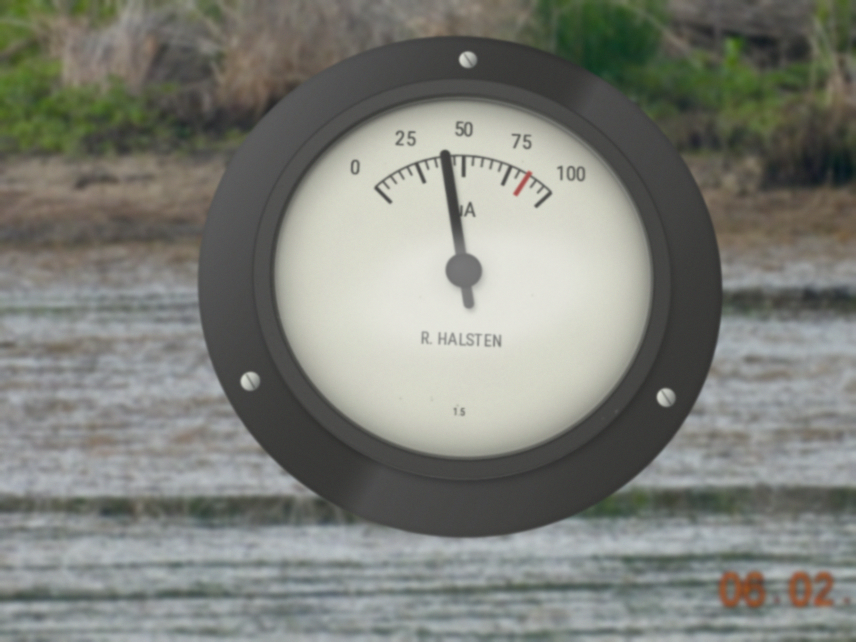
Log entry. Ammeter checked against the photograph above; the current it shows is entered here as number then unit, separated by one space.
40 µA
